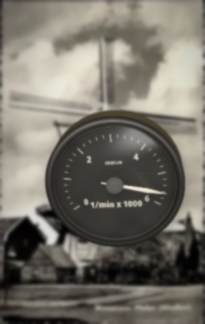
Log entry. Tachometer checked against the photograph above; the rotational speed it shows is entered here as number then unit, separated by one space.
5600 rpm
